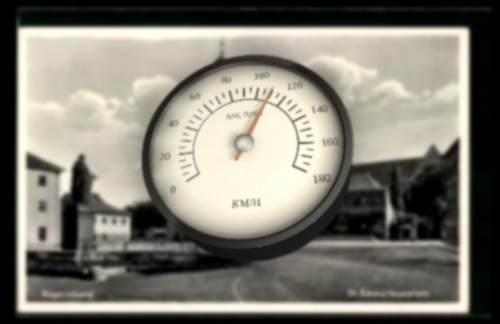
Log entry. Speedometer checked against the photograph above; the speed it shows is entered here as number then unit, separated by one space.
110 km/h
